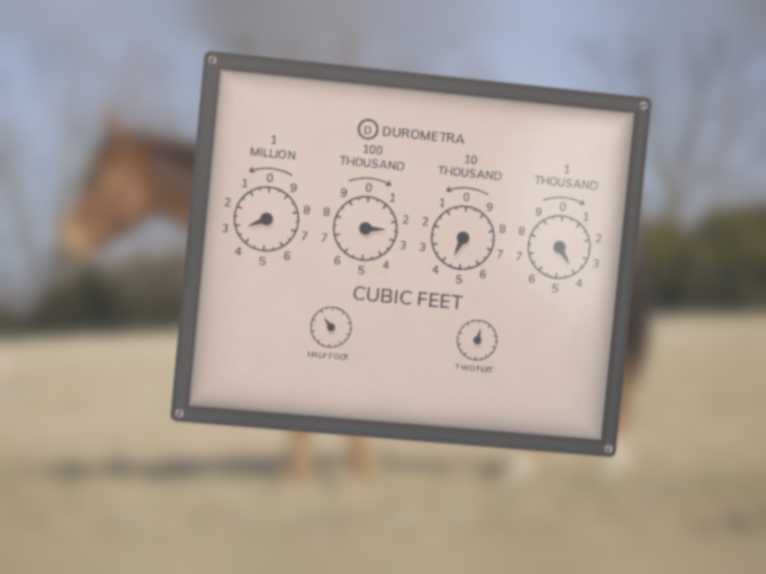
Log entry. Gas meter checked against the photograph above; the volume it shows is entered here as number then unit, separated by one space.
324400 ft³
